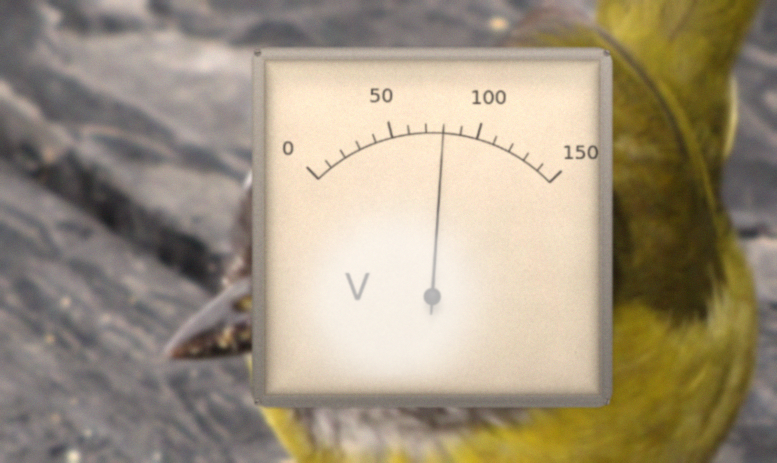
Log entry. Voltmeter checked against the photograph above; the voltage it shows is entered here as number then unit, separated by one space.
80 V
